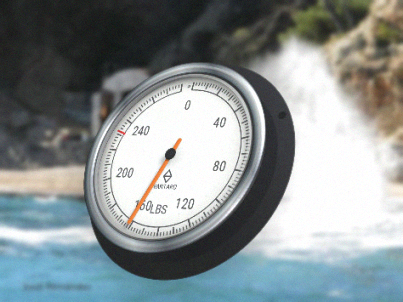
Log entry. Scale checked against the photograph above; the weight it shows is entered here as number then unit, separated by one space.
160 lb
